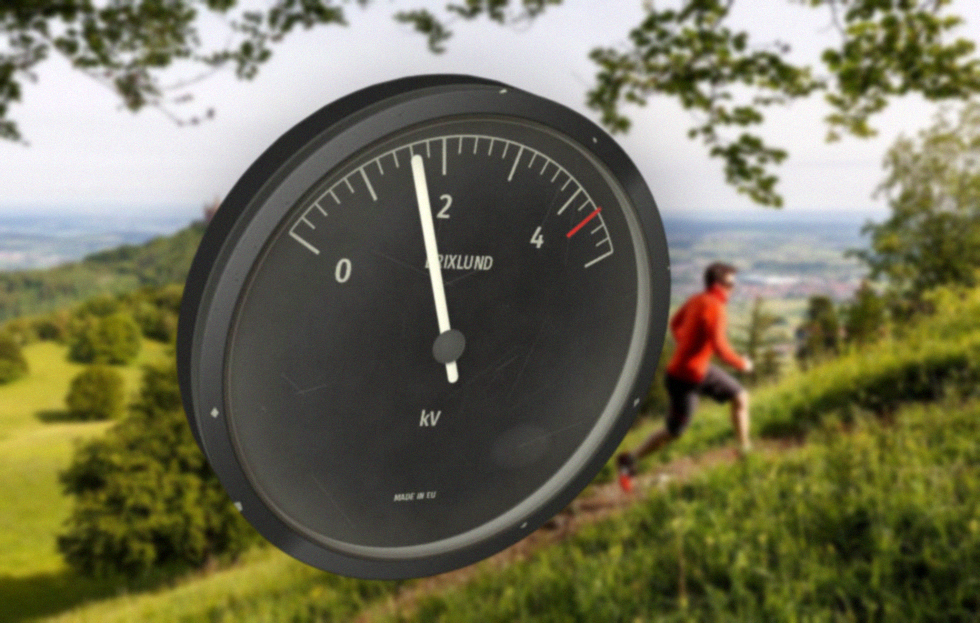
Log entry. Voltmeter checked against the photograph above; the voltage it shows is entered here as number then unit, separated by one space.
1.6 kV
